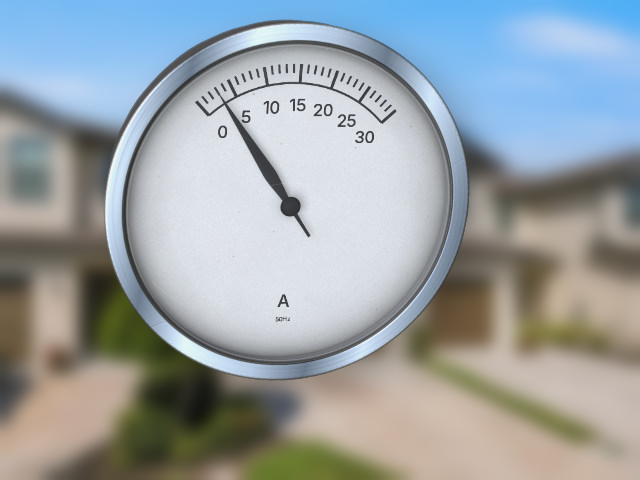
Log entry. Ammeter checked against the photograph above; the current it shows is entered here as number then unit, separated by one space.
3 A
